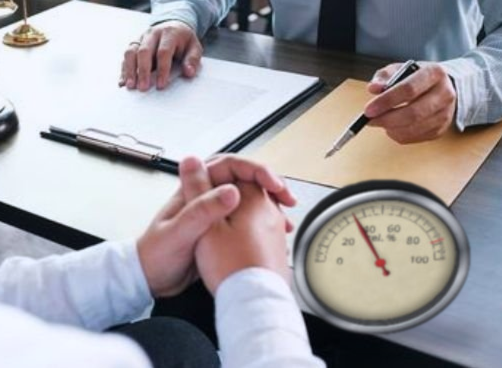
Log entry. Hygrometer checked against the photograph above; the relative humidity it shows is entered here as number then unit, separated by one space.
35 %
